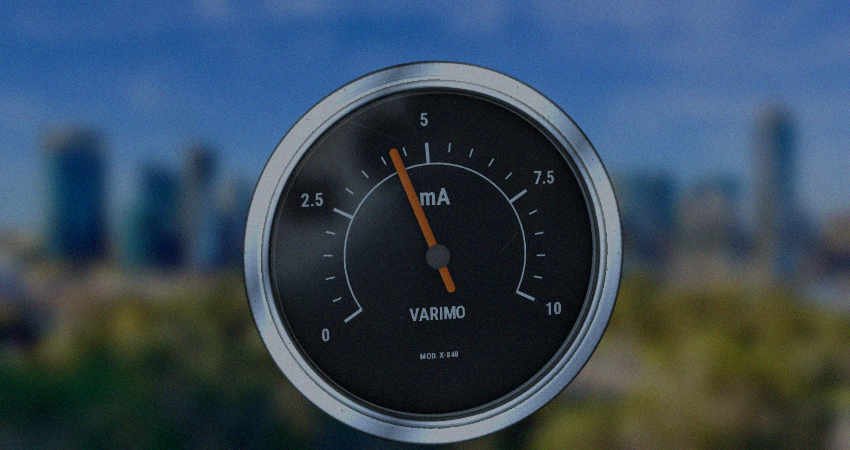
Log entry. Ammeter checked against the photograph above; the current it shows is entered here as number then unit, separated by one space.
4.25 mA
